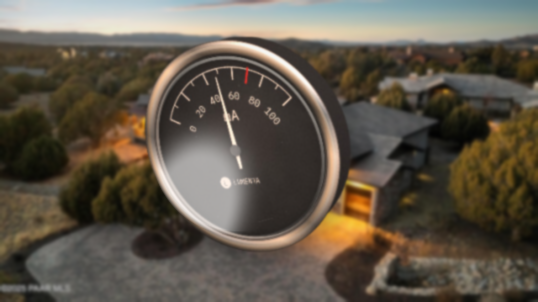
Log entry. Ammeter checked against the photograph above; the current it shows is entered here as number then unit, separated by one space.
50 mA
